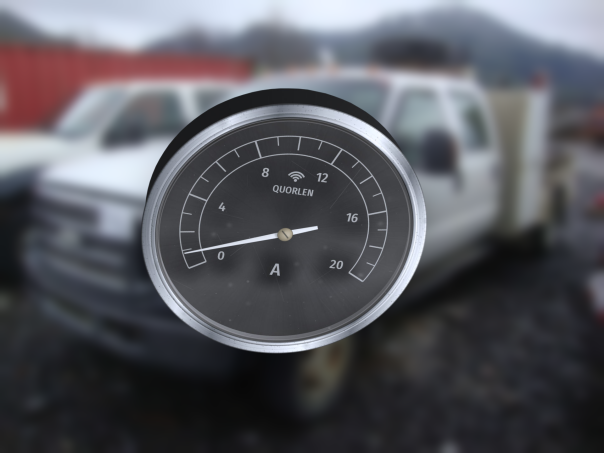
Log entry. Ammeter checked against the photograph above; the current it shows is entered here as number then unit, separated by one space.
1 A
